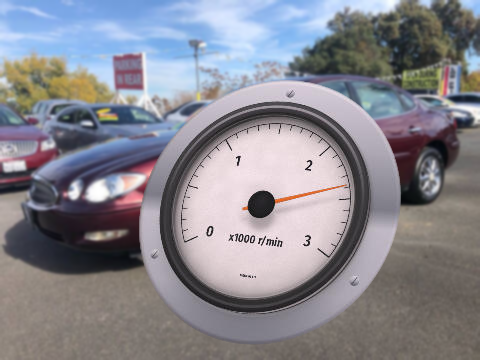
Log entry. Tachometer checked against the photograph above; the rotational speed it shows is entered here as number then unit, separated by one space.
2400 rpm
